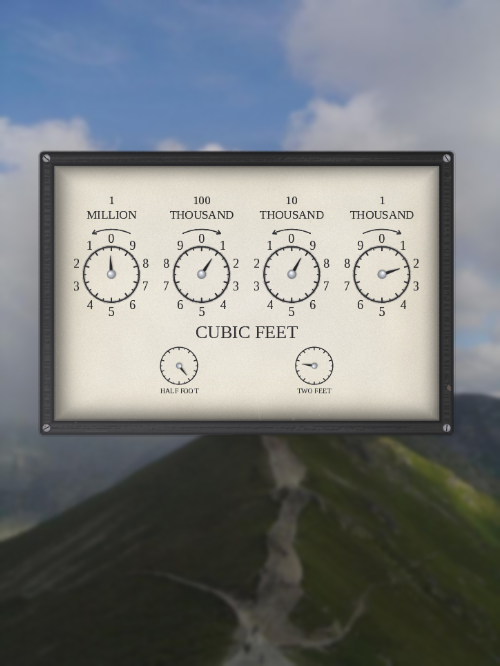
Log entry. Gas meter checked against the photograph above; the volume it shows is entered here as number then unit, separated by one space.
9200 ft³
